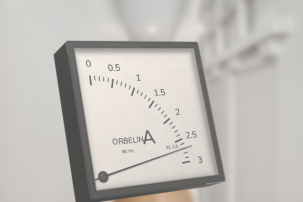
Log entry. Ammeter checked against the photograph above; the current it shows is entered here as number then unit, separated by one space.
2.7 A
